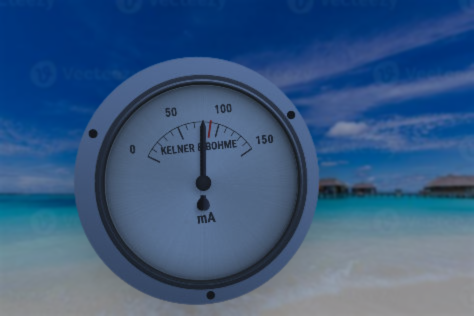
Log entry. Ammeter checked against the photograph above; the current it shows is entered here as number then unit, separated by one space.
80 mA
